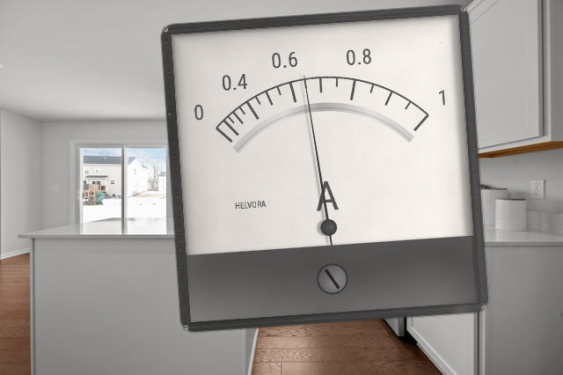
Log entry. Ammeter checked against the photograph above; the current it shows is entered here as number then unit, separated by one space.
0.65 A
